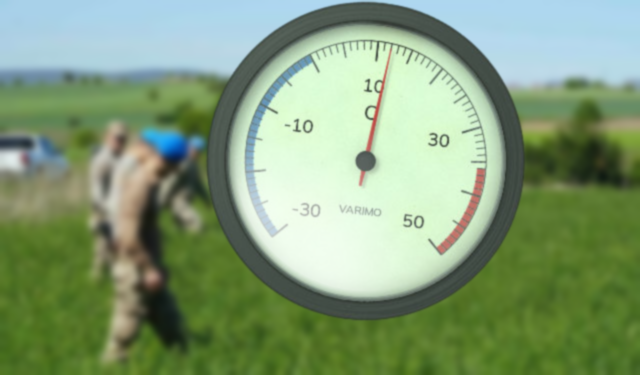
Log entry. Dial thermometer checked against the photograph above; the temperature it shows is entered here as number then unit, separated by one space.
12 °C
